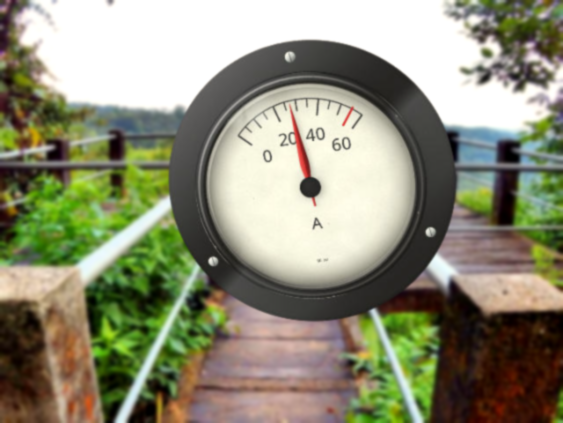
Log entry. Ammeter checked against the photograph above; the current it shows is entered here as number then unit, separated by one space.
27.5 A
